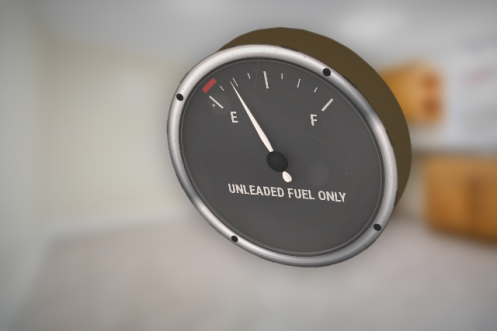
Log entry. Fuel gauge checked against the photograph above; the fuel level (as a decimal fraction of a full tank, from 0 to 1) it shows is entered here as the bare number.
0.25
